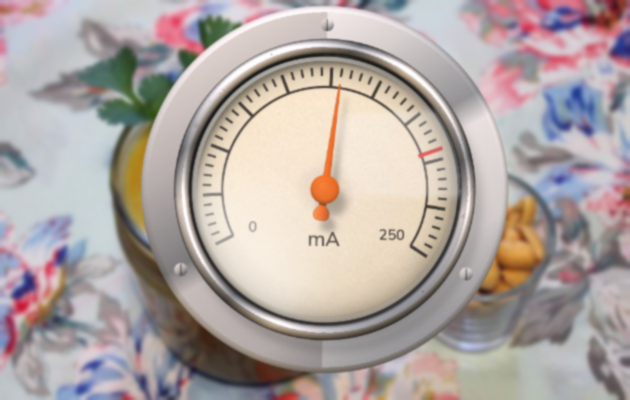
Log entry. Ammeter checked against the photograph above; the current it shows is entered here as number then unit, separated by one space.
130 mA
